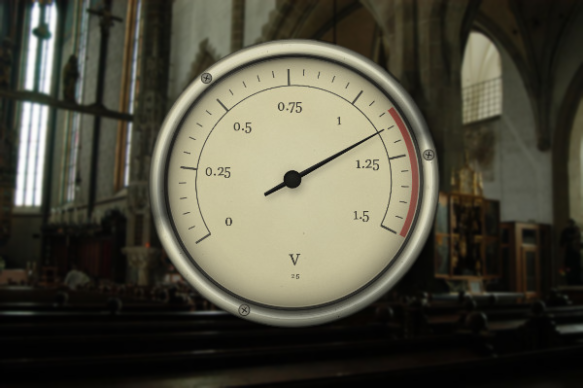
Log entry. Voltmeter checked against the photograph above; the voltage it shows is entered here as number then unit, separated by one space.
1.15 V
